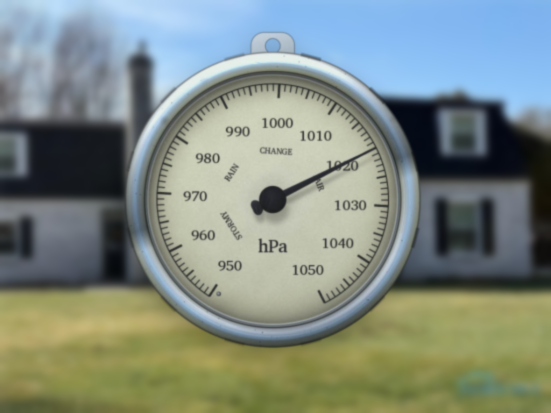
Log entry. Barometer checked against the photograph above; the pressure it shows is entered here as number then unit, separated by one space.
1020 hPa
